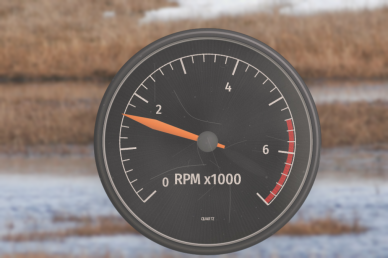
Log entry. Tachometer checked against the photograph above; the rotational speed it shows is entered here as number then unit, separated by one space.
1600 rpm
